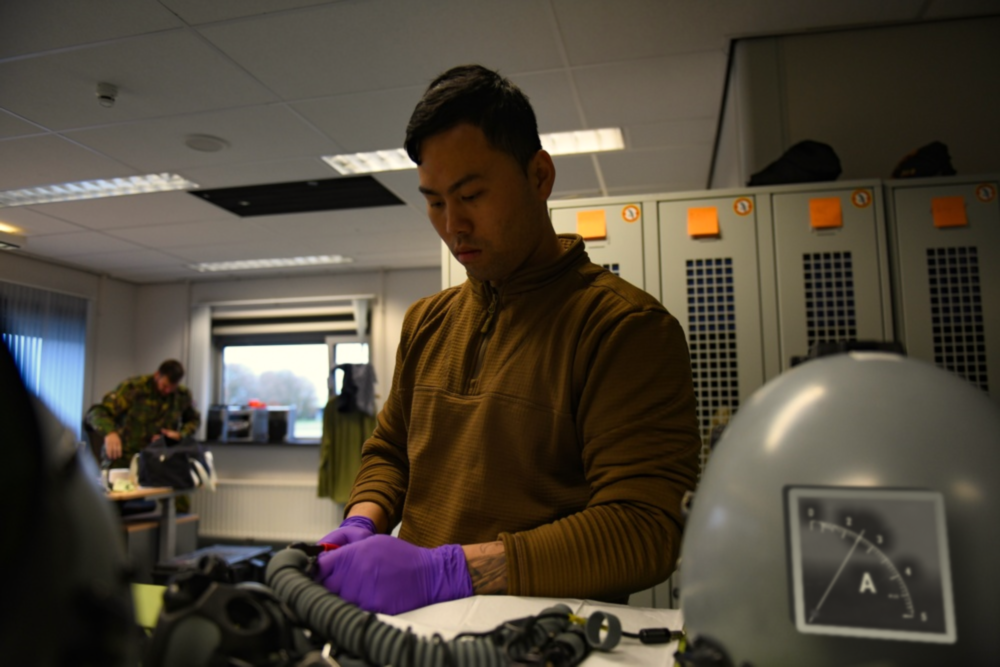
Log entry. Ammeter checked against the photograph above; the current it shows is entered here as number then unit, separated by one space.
2.5 A
